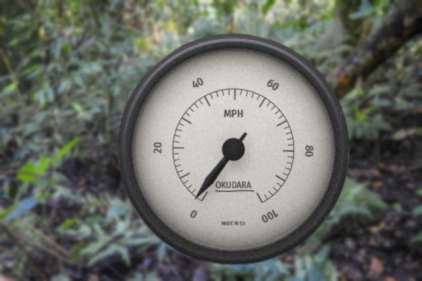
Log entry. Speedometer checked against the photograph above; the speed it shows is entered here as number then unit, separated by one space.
2 mph
